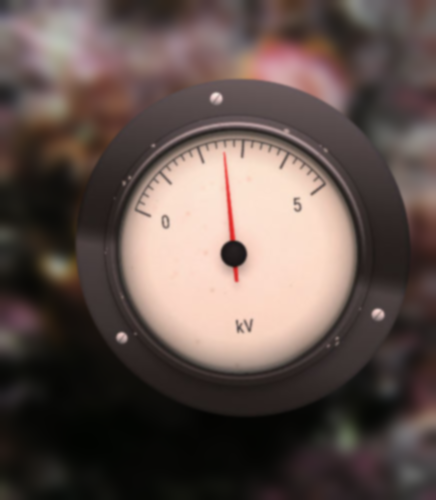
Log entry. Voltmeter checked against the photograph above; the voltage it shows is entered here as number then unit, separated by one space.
2.6 kV
